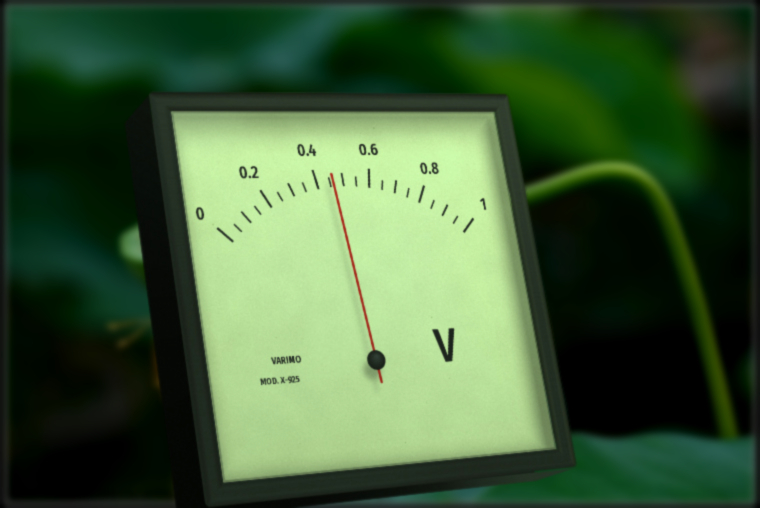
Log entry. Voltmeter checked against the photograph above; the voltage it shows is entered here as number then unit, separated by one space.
0.45 V
